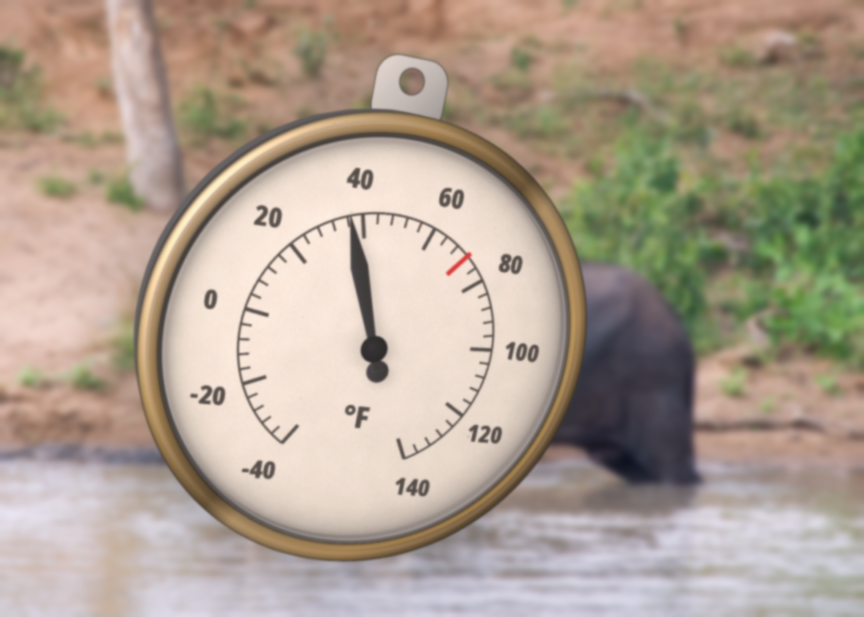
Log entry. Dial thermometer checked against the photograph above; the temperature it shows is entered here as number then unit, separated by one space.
36 °F
